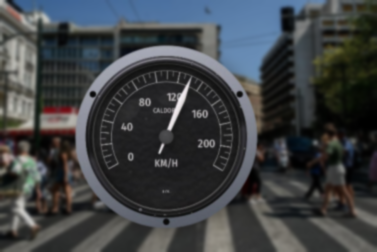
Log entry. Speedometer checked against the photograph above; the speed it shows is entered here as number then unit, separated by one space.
130 km/h
